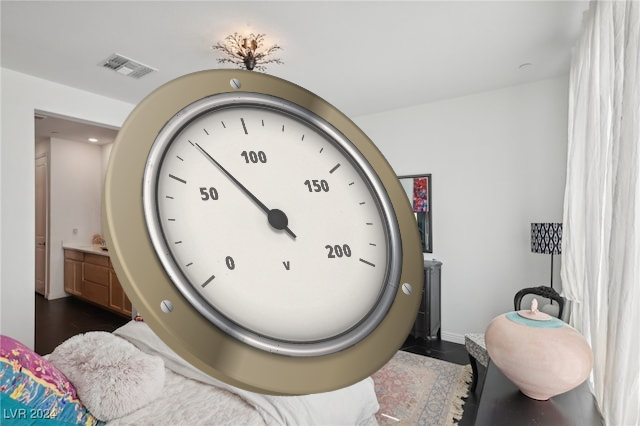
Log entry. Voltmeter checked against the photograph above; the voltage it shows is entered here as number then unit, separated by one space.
70 V
